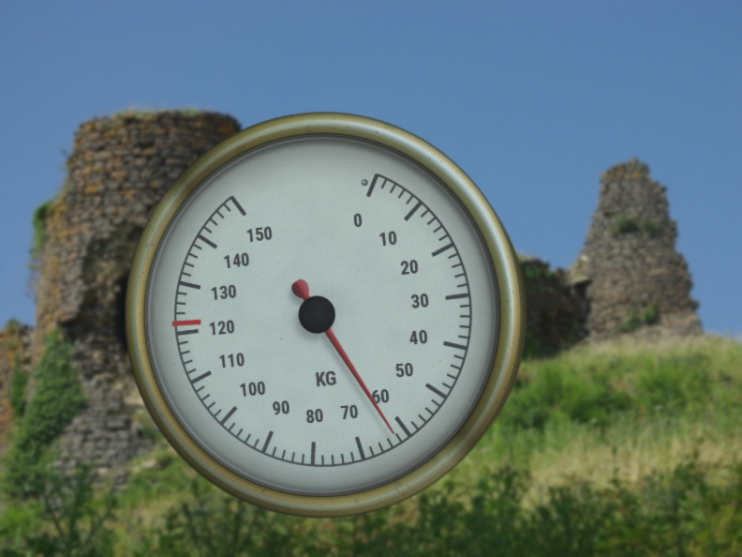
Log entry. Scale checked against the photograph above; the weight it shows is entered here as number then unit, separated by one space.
62 kg
